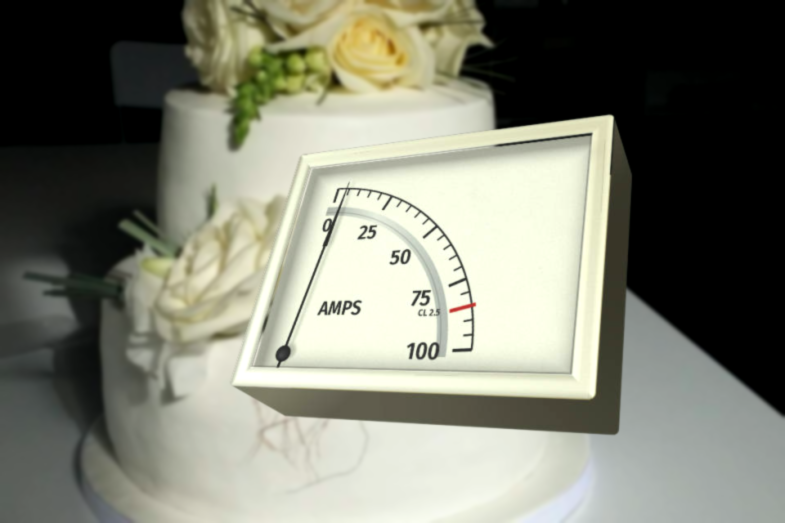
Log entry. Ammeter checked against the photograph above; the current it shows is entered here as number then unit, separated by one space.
5 A
